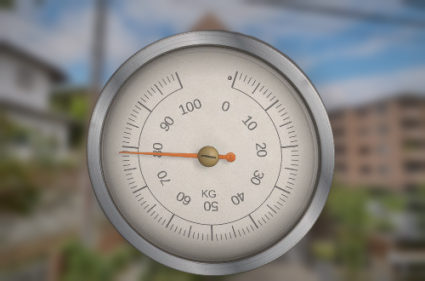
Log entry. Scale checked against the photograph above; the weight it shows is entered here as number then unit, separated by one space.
79 kg
